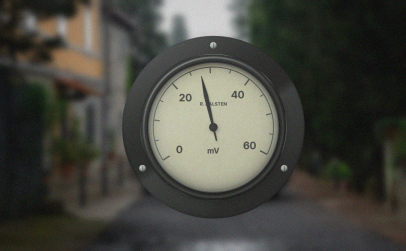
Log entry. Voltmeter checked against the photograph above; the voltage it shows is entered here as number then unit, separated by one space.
27.5 mV
